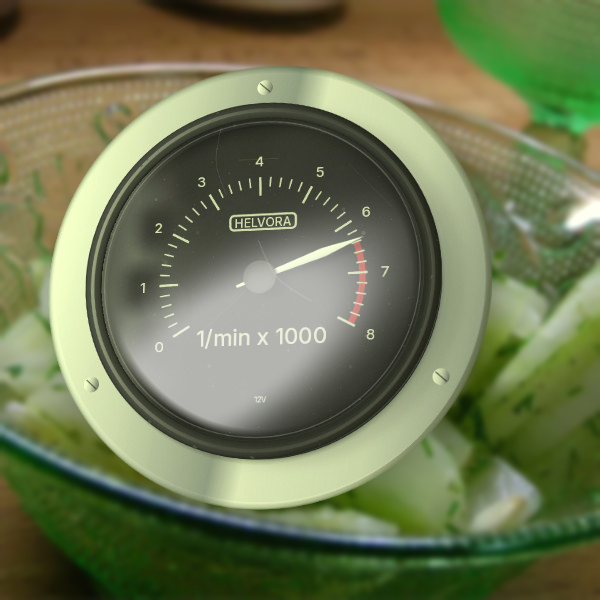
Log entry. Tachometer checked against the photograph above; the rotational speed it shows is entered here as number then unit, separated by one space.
6400 rpm
